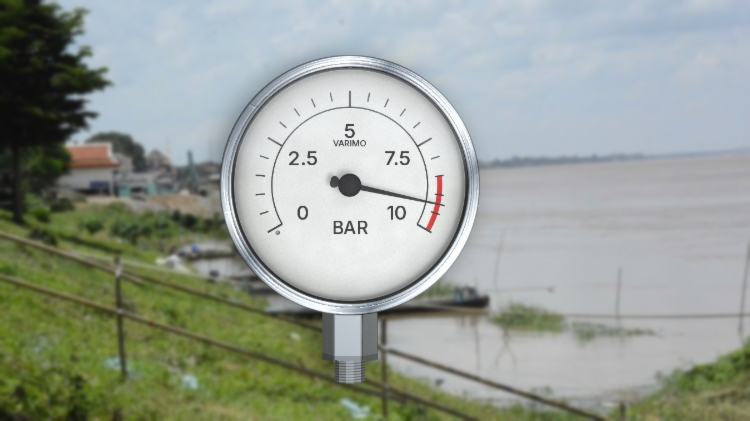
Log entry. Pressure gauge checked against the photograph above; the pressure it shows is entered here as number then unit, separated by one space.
9.25 bar
